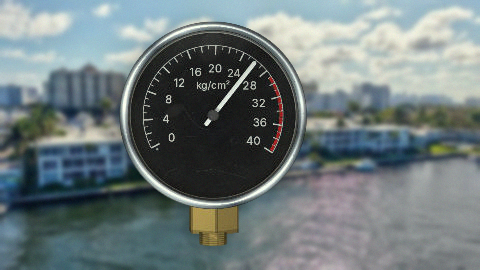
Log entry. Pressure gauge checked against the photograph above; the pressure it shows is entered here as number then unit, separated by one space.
26 kg/cm²
